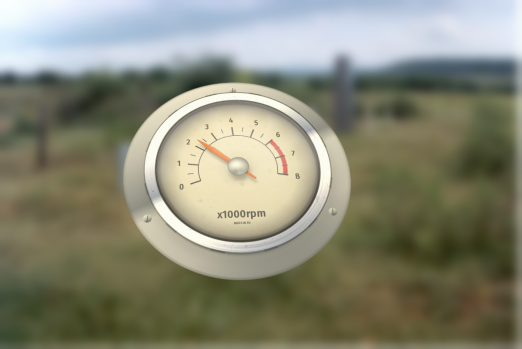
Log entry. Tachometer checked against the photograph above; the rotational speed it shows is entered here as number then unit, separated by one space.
2250 rpm
